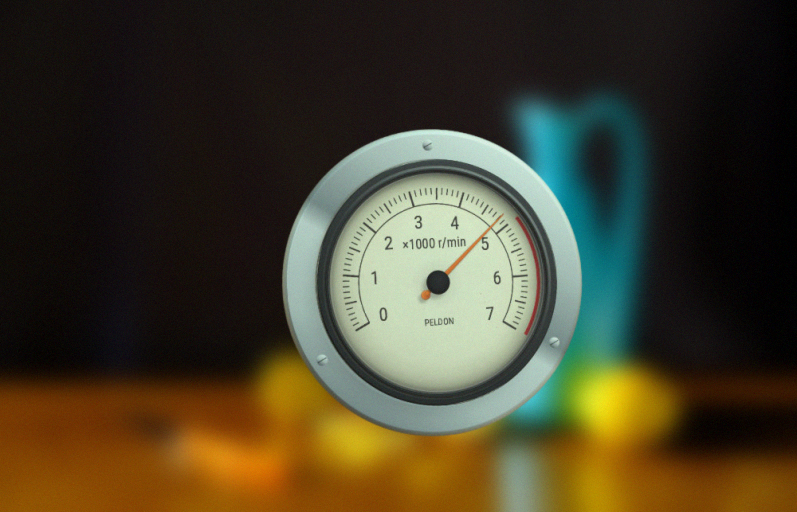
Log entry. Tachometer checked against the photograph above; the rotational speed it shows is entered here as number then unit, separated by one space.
4800 rpm
